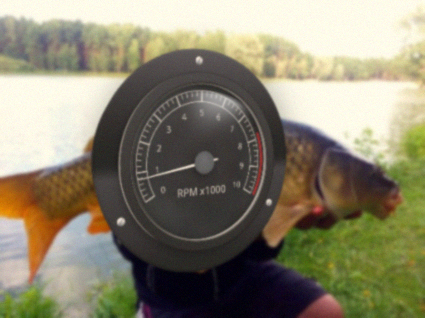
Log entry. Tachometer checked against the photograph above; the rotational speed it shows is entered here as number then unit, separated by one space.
800 rpm
